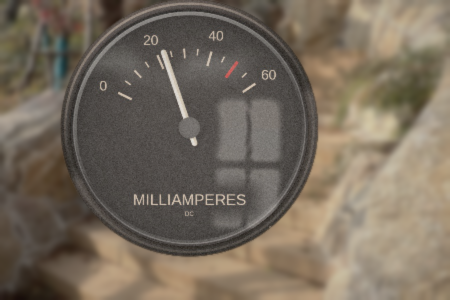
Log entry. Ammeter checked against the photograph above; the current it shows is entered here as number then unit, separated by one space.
22.5 mA
